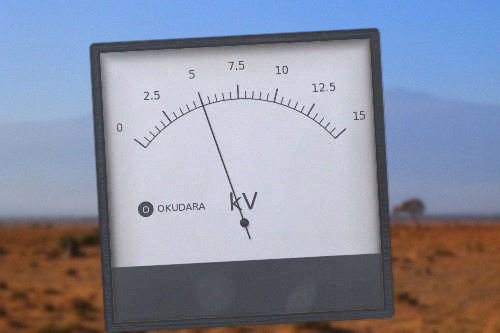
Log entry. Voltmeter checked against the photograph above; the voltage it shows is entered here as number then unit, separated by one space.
5 kV
